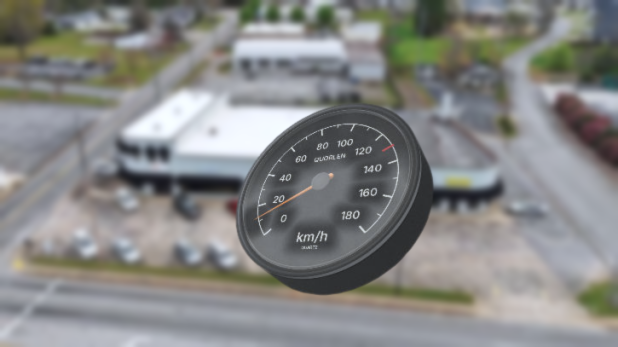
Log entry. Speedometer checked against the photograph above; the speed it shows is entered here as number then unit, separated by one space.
10 km/h
